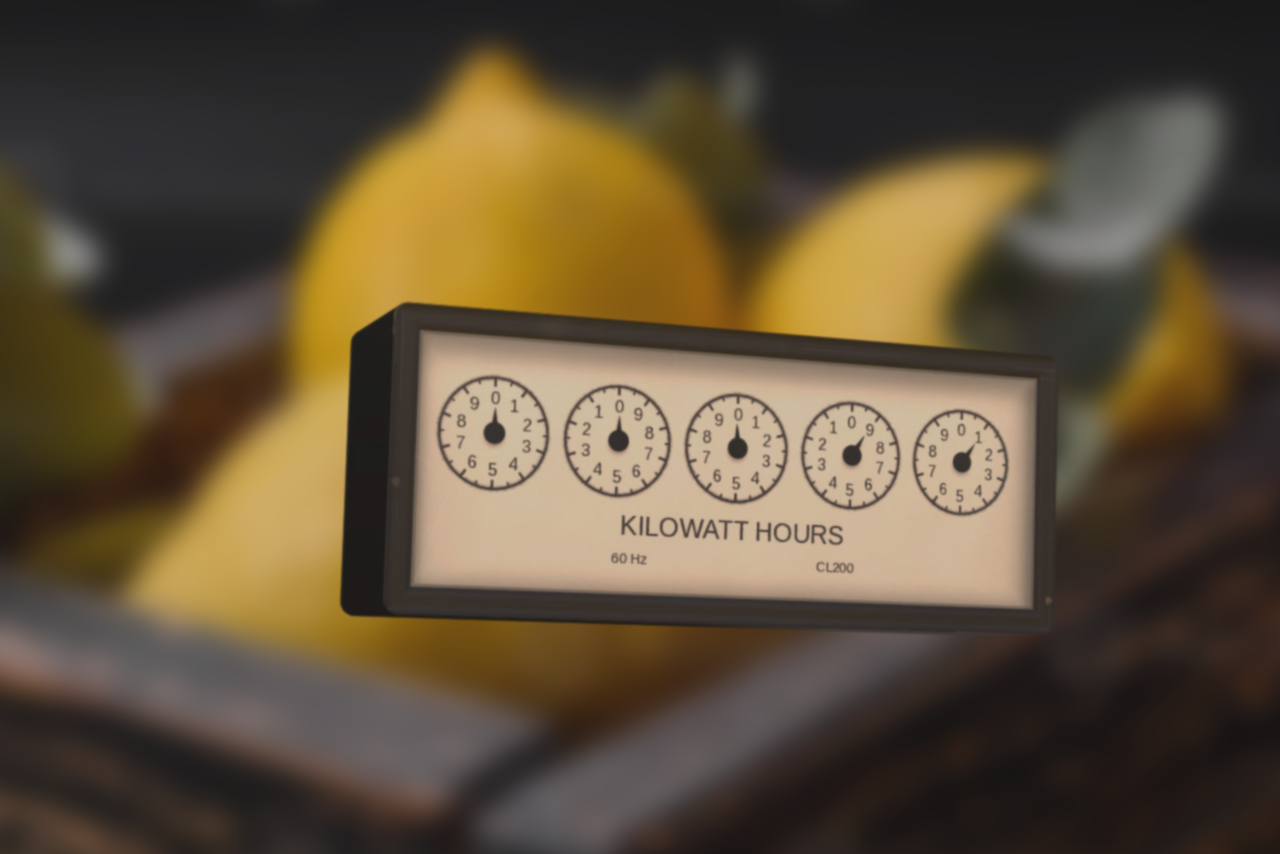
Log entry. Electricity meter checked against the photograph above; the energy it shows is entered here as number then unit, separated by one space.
99991 kWh
